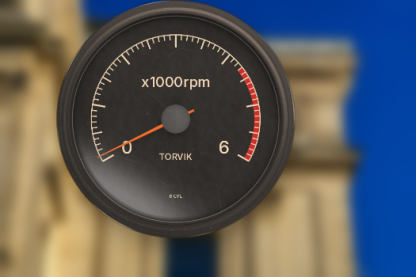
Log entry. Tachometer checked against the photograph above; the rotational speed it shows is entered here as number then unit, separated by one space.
100 rpm
